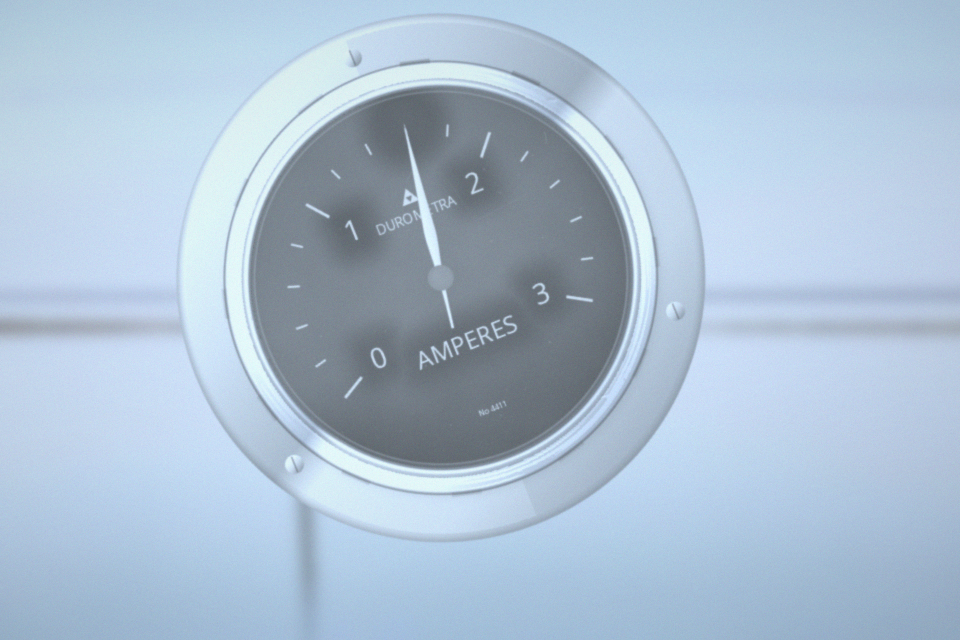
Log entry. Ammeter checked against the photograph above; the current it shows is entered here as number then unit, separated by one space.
1.6 A
